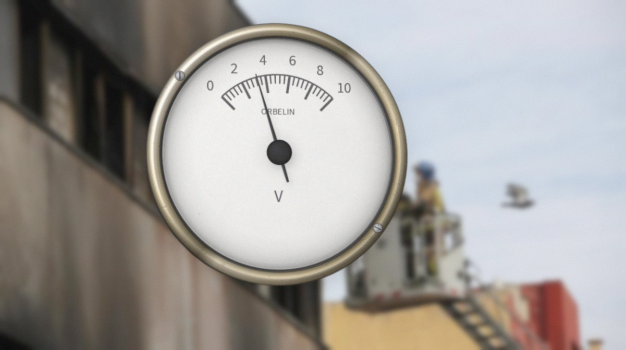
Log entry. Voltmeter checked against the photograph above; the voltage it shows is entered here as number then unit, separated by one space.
3.2 V
